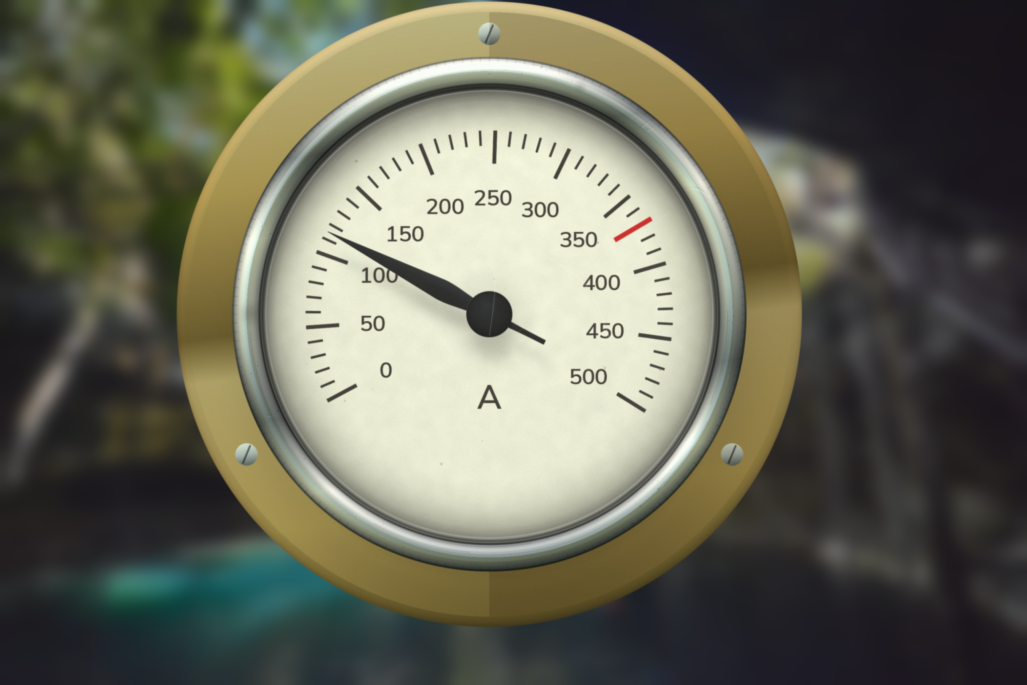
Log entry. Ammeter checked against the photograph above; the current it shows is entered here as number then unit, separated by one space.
115 A
